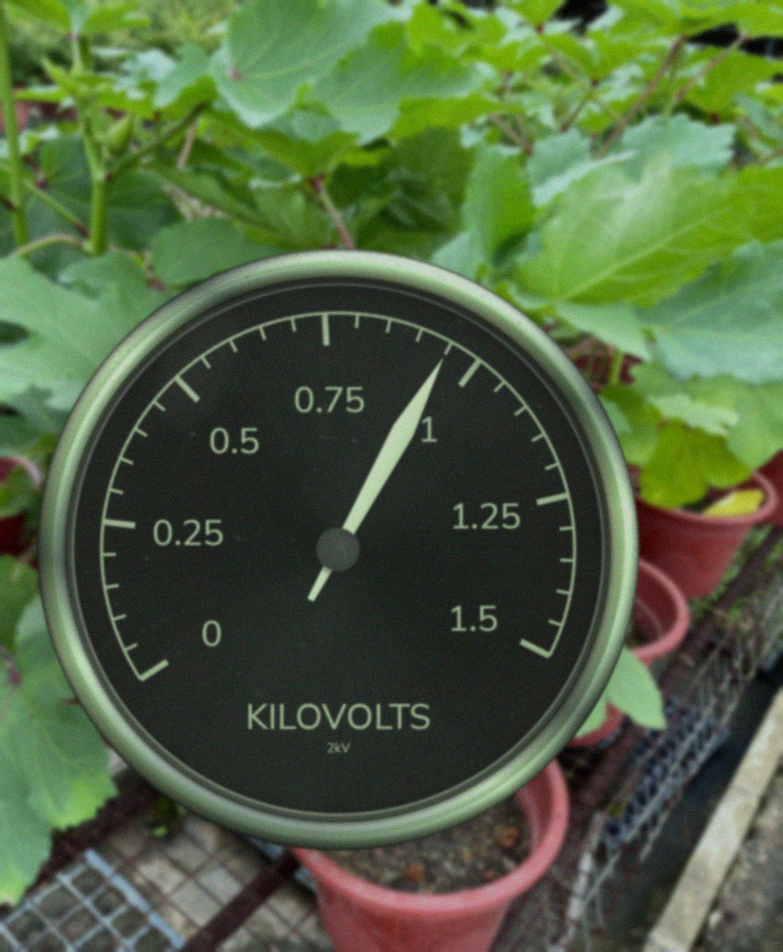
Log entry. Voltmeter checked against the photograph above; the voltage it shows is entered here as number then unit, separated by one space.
0.95 kV
